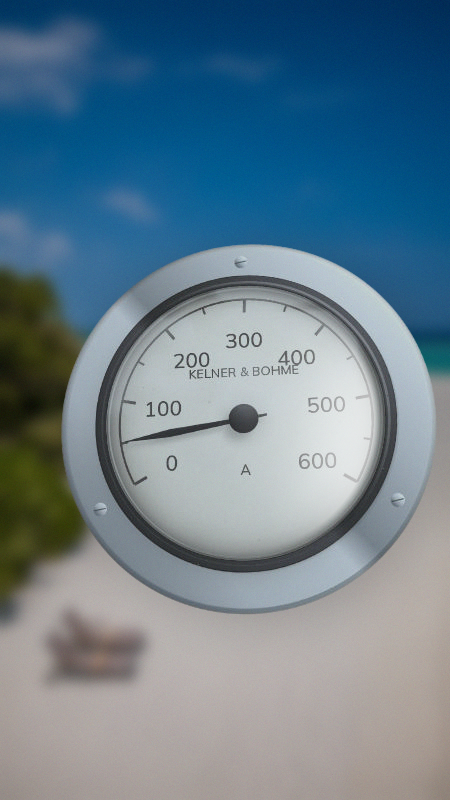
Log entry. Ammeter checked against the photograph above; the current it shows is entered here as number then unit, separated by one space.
50 A
